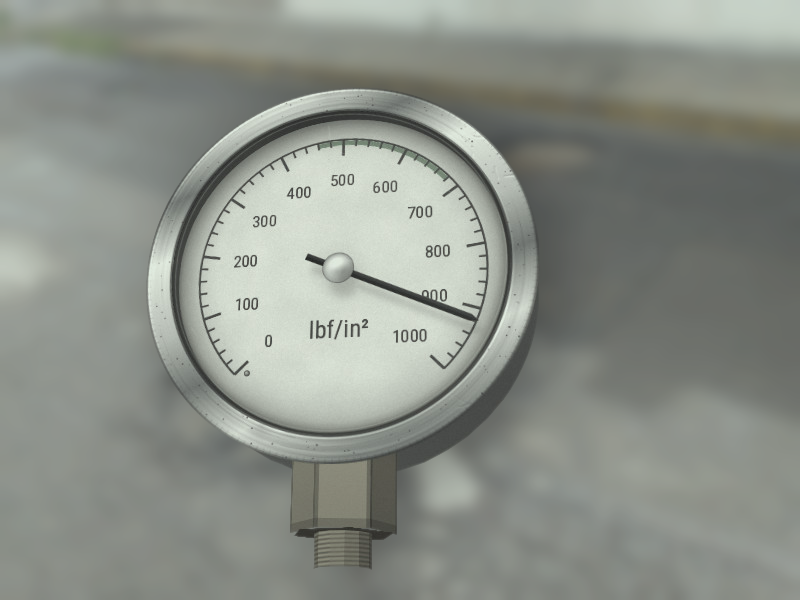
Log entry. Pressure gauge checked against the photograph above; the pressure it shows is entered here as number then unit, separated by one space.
920 psi
